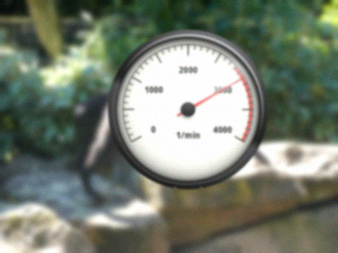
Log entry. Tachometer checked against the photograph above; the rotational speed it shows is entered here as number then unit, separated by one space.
3000 rpm
